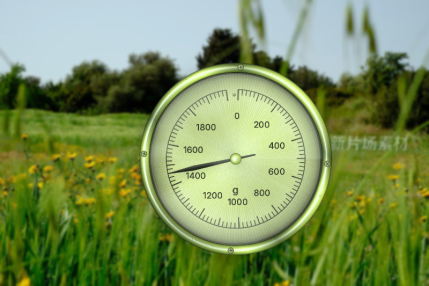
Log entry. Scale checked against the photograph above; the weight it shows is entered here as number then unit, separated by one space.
1460 g
